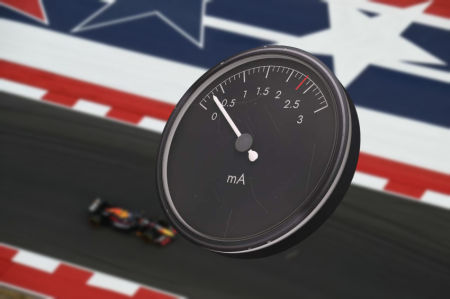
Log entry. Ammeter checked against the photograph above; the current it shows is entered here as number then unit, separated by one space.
0.3 mA
